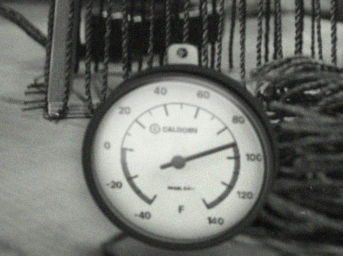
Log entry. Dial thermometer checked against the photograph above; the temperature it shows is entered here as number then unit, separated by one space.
90 °F
